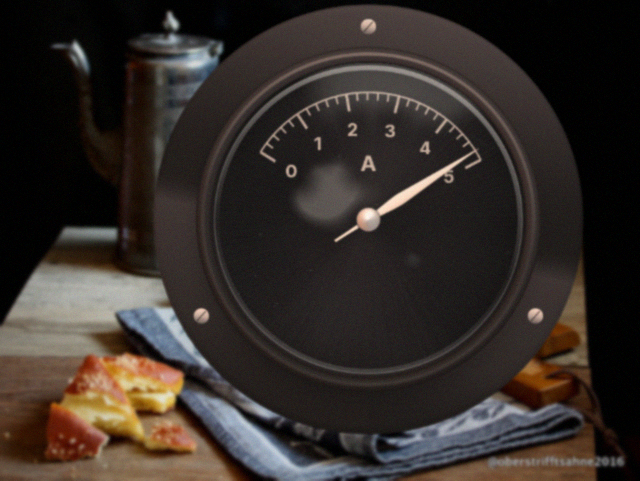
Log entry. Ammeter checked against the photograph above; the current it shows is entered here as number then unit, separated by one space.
4.8 A
